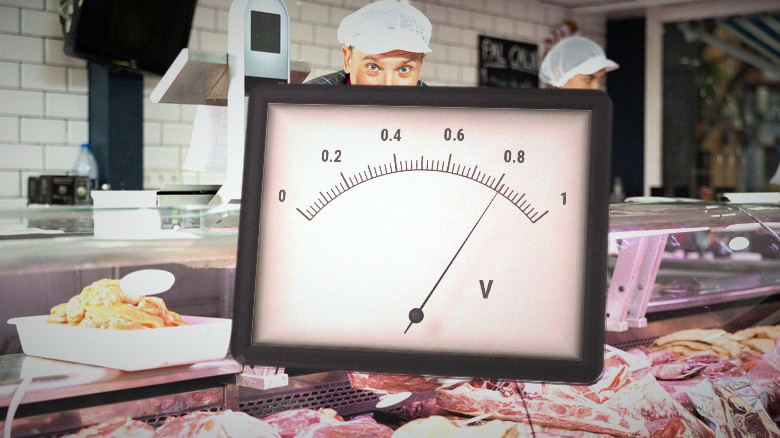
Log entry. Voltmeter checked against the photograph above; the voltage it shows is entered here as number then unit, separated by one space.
0.82 V
